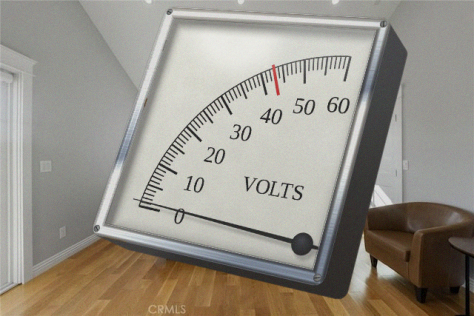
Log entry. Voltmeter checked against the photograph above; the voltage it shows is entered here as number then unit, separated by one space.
1 V
